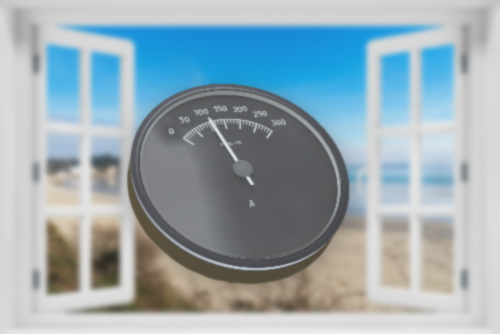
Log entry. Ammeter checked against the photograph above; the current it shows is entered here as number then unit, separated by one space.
100 A
